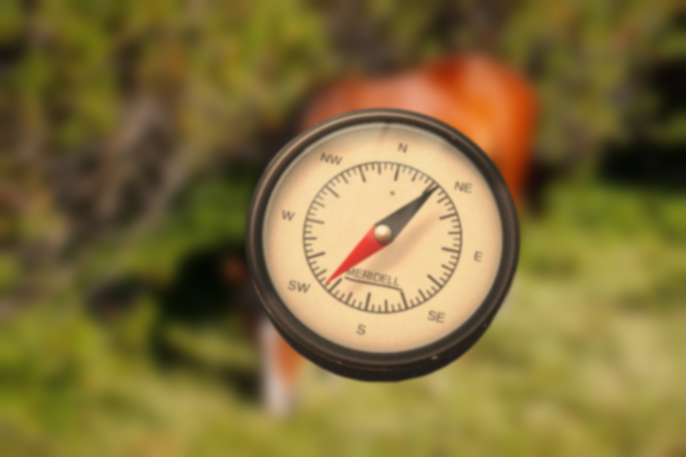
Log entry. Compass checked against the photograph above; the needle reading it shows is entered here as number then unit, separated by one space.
215 °
